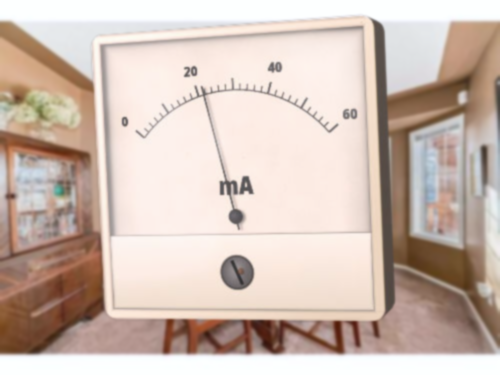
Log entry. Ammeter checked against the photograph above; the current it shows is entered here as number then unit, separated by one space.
22 mA
